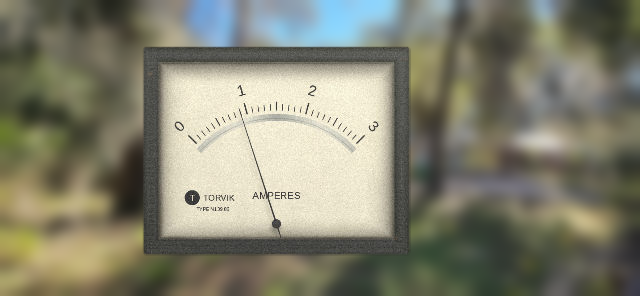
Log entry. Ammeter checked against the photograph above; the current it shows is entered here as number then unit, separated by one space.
0.9 A
